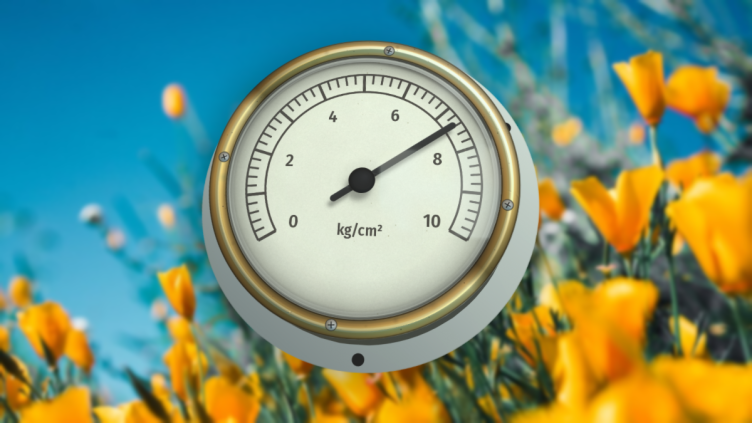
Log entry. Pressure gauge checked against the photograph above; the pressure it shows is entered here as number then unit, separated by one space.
7.4 kg/cm²
